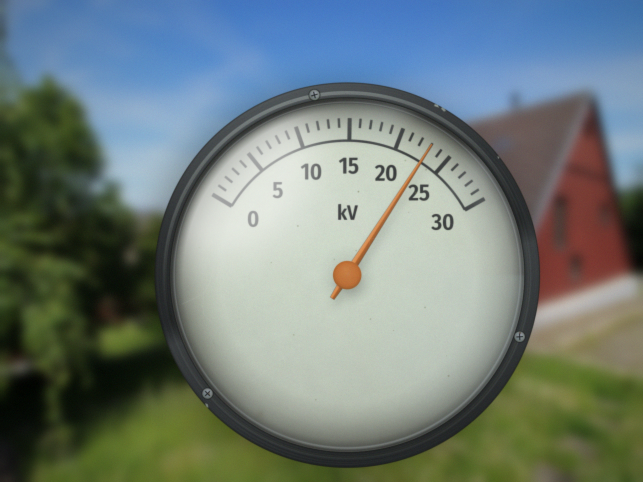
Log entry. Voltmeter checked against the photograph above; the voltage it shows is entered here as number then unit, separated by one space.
23 kV
